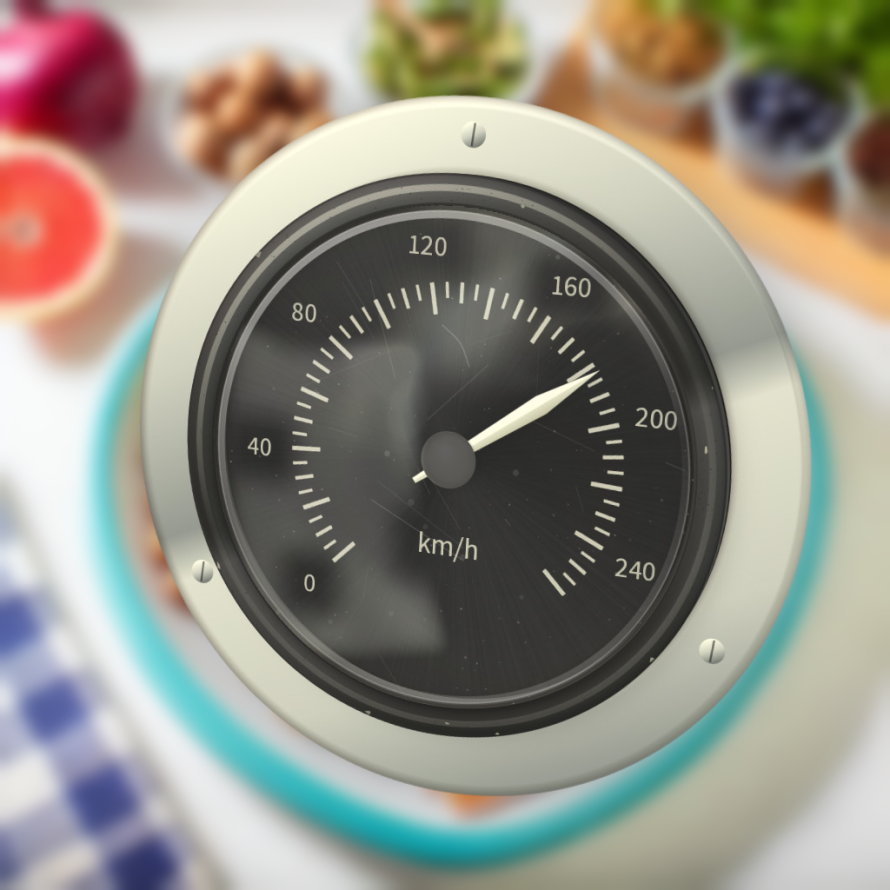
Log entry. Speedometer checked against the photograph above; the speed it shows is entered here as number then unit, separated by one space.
182.5 km/h
